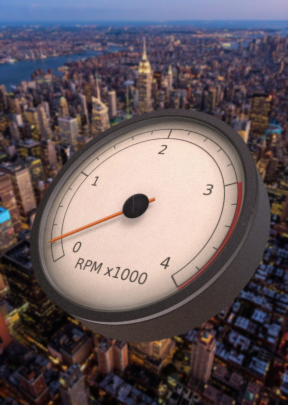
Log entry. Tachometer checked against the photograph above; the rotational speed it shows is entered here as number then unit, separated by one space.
200 rpm
